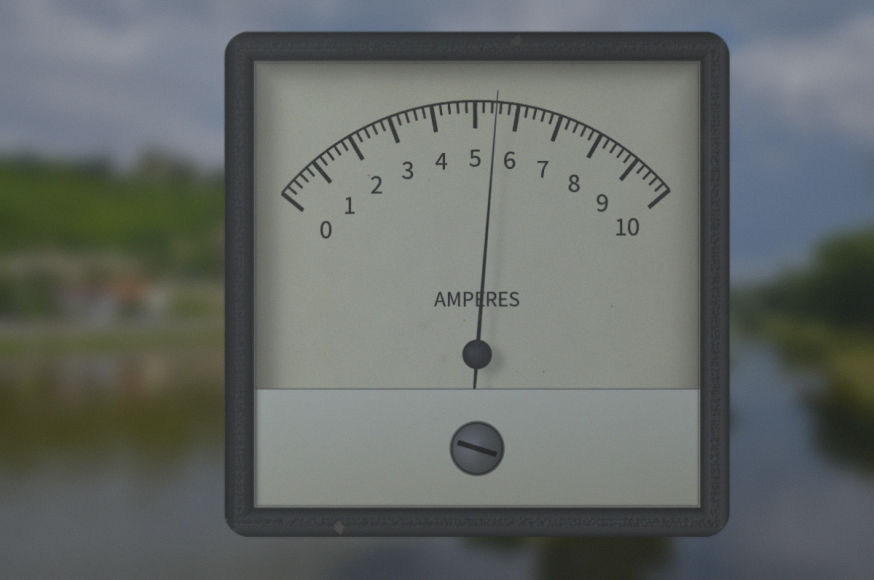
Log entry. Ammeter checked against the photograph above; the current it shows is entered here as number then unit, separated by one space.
5.5 A
